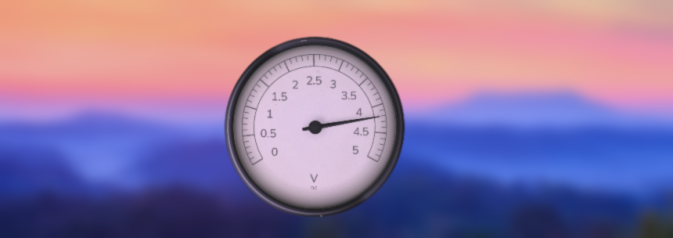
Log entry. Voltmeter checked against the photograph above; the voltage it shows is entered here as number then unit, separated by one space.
4.2 V
